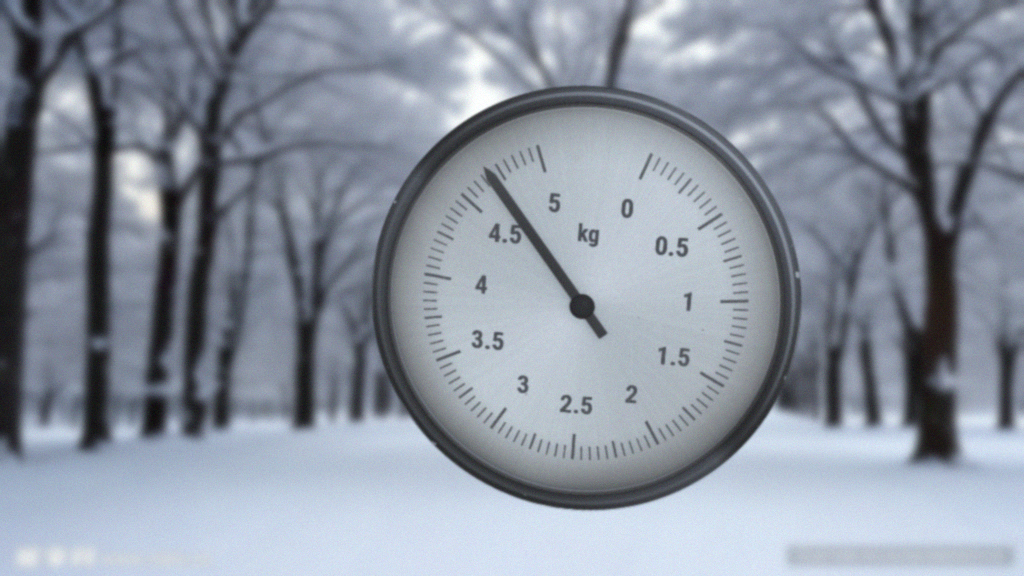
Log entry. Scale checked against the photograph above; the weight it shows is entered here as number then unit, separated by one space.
4.7 kg
